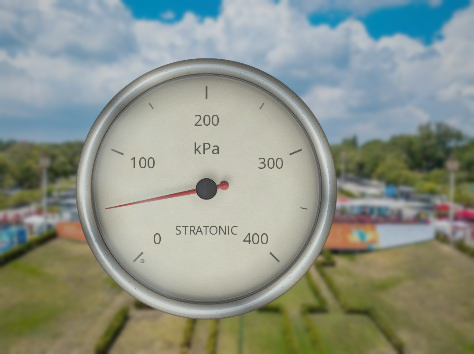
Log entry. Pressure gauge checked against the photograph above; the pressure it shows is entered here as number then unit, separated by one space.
50 kPa
